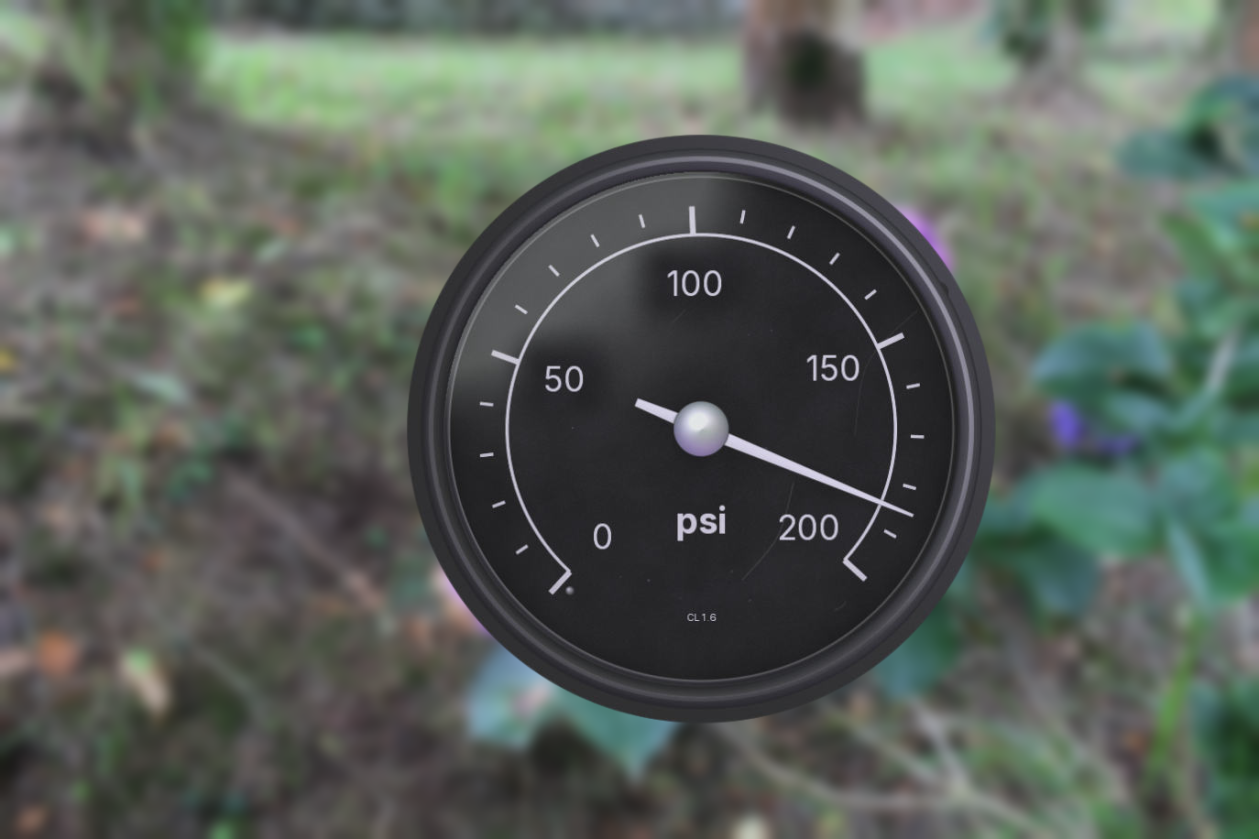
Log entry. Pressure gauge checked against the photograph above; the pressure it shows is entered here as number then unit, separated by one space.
185 psi
